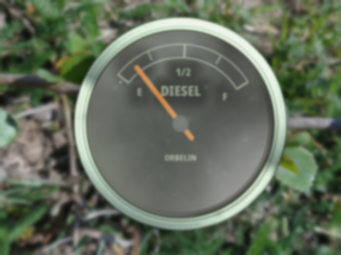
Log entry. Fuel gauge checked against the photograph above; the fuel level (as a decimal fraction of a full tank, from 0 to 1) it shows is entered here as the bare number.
0.125
